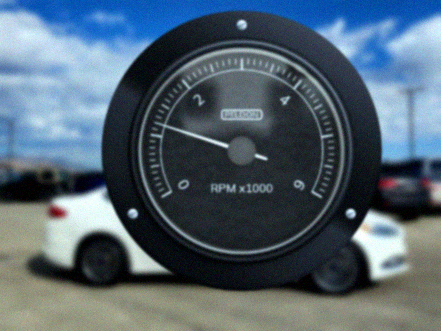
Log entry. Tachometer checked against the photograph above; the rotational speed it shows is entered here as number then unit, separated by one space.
1200 rpm
